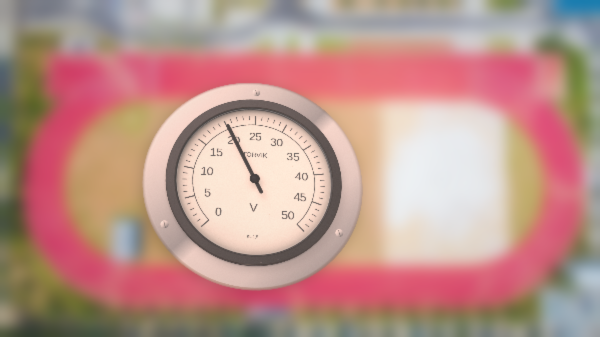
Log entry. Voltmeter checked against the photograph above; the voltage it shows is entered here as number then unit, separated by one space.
20 V
